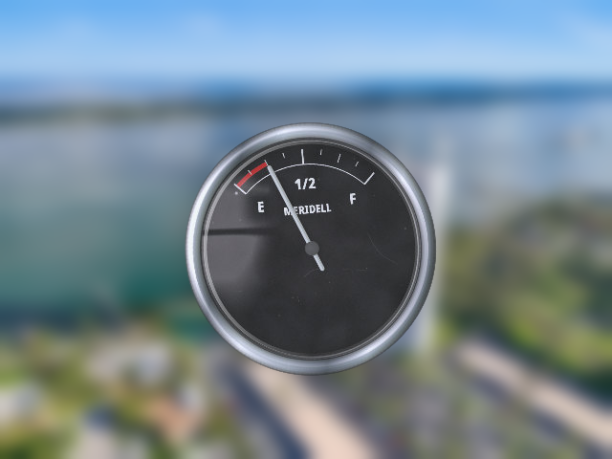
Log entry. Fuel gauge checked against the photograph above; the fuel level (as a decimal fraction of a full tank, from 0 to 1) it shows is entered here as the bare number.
0.25
